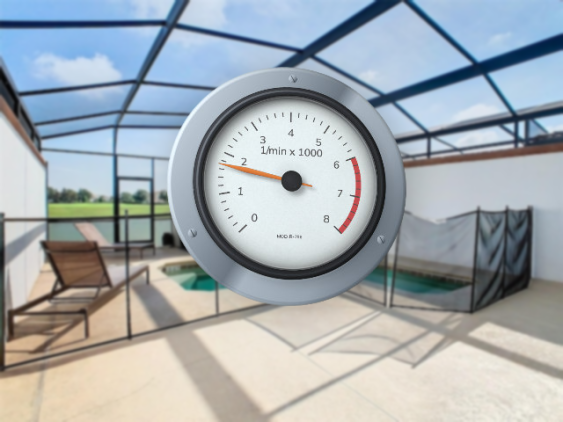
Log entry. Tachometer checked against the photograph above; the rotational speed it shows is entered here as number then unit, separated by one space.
1700 rpm
